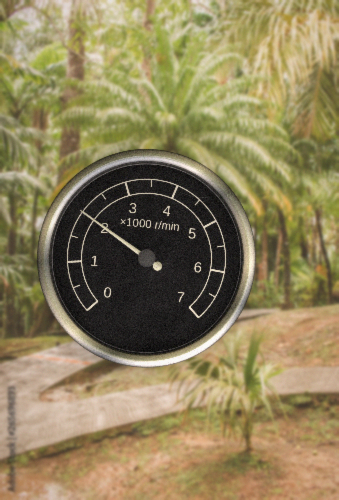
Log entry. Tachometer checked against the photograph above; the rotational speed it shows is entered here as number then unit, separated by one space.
2000 rpm
